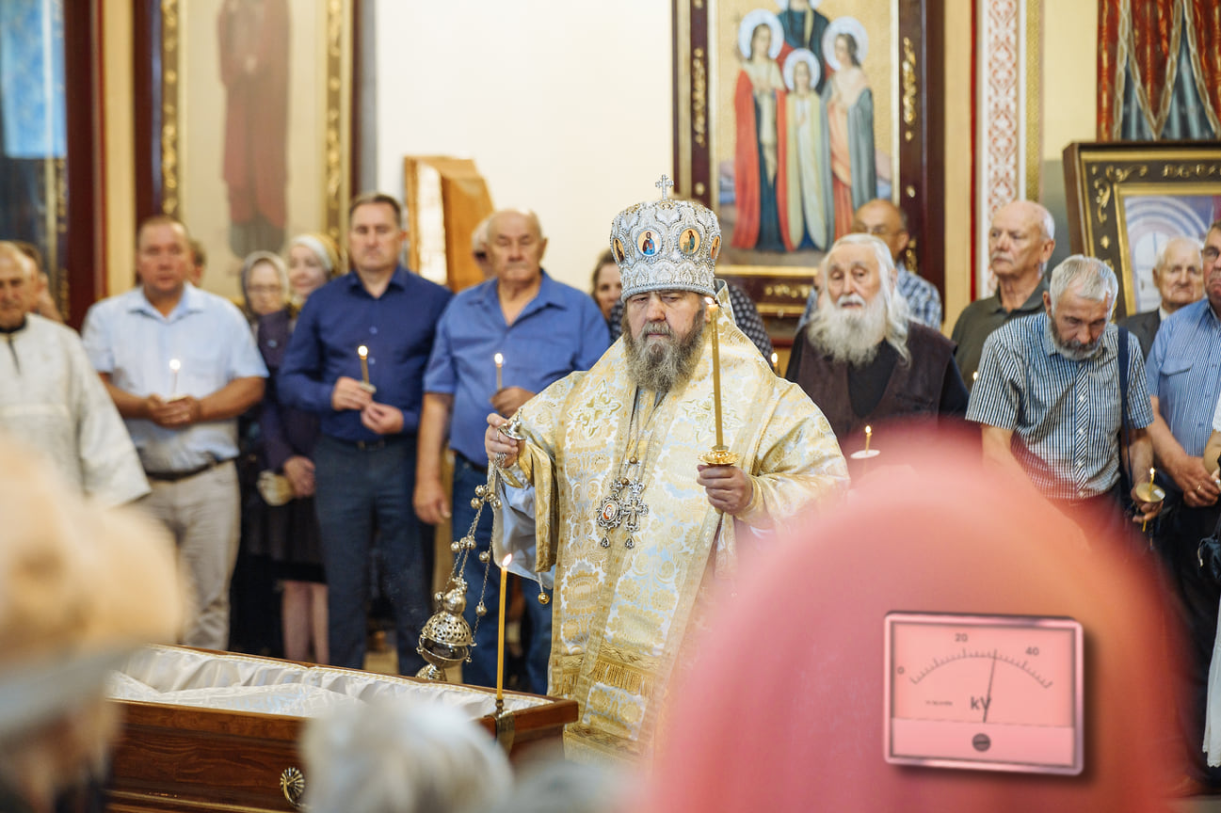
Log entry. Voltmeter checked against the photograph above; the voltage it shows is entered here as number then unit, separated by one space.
30 kV
